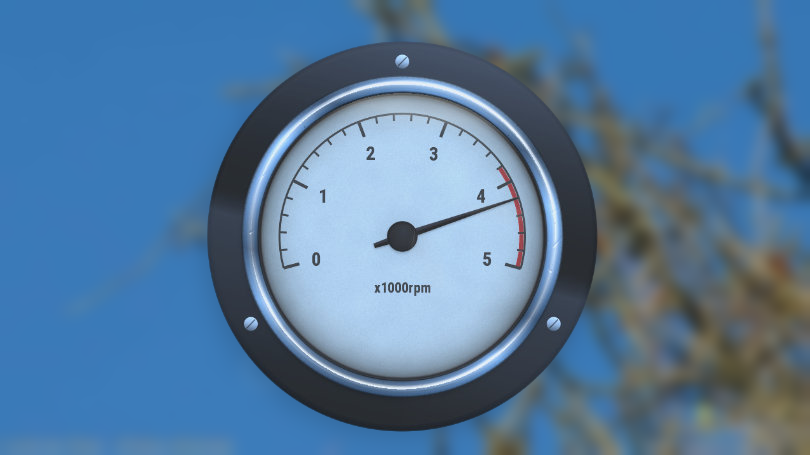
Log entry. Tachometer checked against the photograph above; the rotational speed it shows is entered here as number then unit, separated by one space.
4200 rpm
